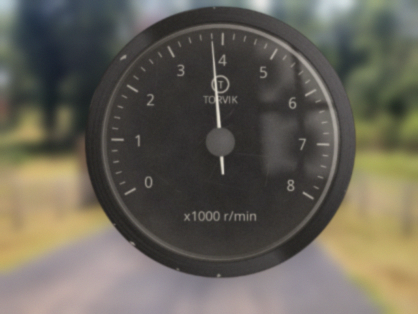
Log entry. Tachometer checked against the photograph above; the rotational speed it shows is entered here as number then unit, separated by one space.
3800 rpm
